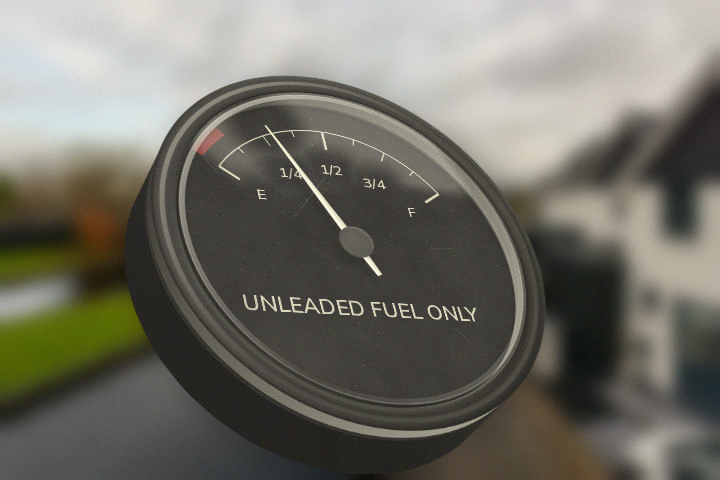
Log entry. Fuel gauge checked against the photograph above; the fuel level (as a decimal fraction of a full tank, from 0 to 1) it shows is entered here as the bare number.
0.25
